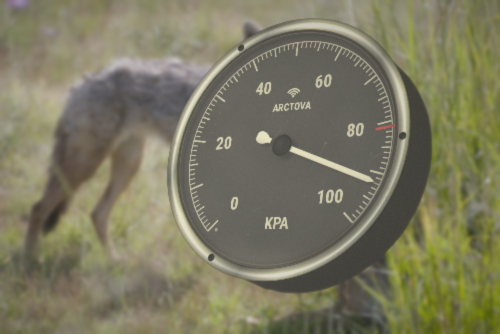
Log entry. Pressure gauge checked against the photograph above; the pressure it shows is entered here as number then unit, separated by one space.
92 kPa
